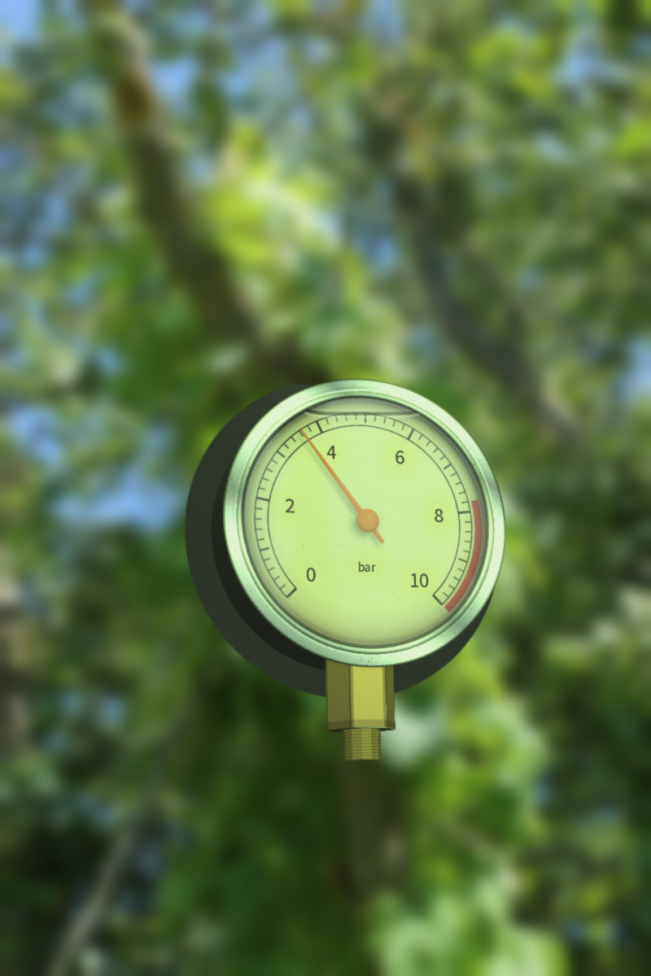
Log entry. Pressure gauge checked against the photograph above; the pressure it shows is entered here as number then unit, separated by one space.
3.6 bar
